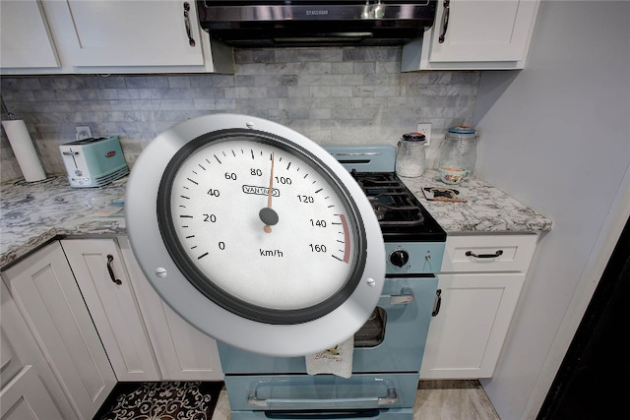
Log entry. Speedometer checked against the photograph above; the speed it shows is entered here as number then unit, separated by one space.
90 km/h
